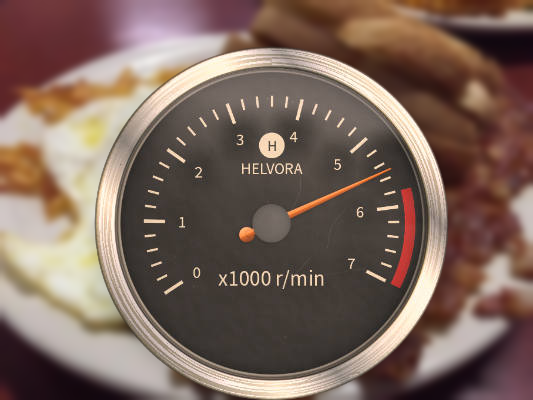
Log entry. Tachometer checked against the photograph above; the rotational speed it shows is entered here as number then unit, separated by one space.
5500 rpm
